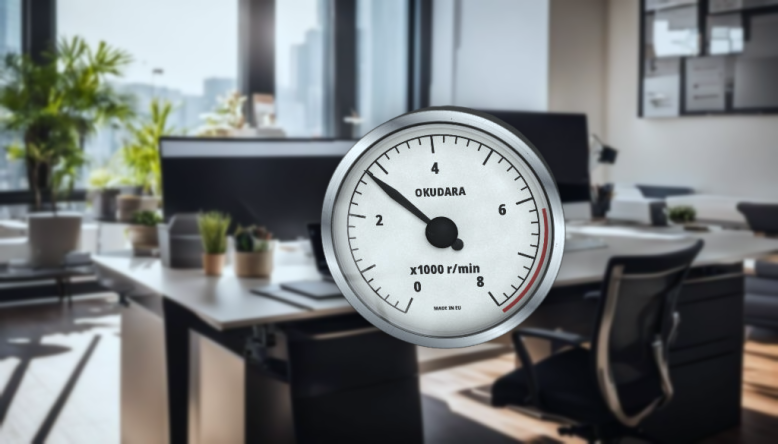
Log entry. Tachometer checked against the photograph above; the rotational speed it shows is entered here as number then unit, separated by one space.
2800 rpm
